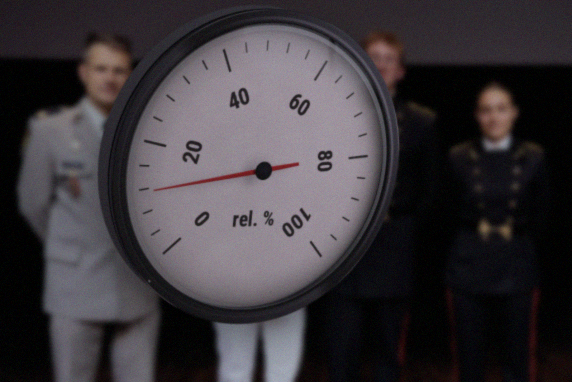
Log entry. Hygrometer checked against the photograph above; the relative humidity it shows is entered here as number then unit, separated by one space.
12 %
